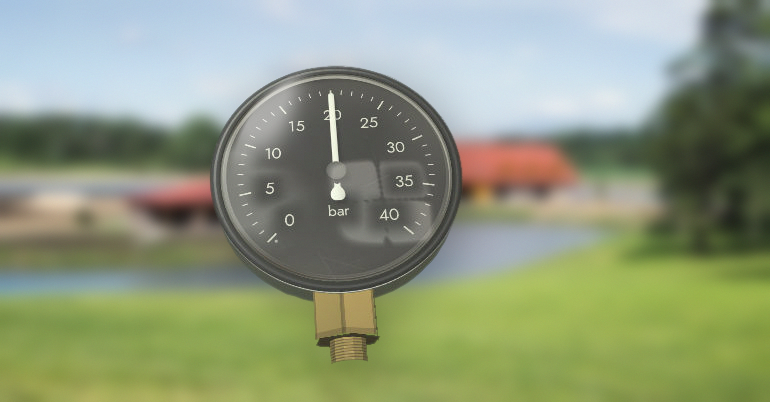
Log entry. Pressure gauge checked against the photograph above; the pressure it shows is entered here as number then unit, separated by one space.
20 bar
